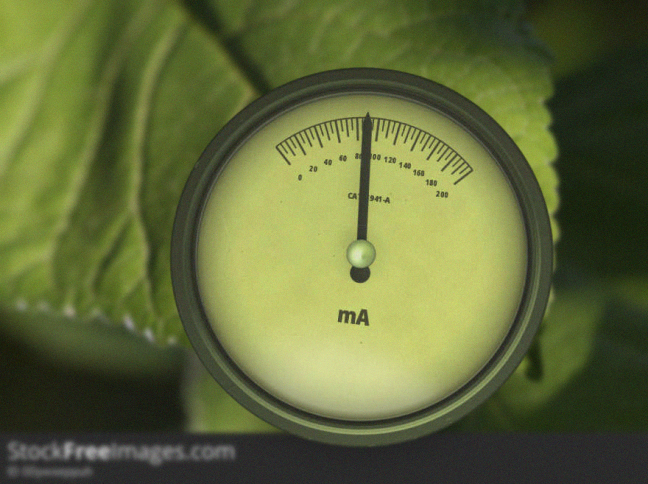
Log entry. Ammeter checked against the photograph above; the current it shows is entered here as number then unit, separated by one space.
90 mA
